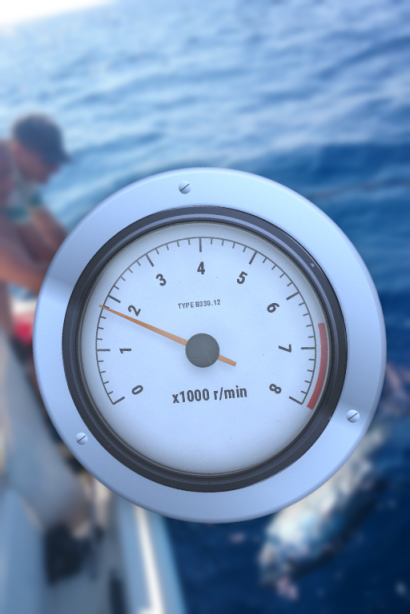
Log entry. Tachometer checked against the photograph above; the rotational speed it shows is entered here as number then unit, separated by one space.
1800 rpm
